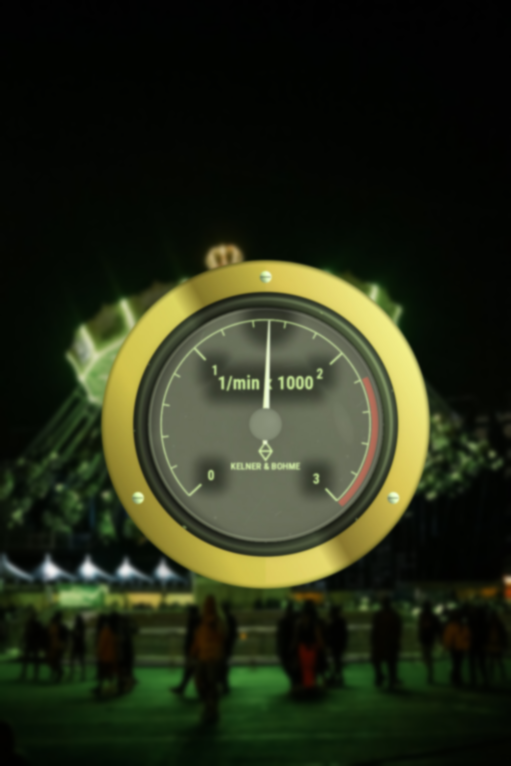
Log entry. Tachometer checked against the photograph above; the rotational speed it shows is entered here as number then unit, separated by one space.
1500 rpm
